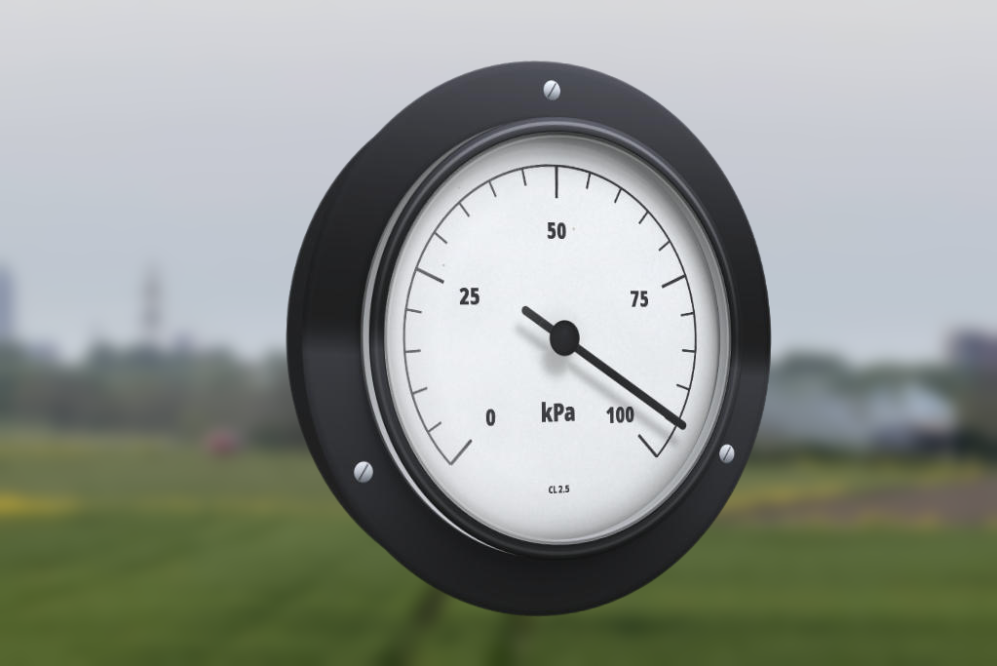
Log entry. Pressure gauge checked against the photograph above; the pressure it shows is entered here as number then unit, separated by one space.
95 kPa
